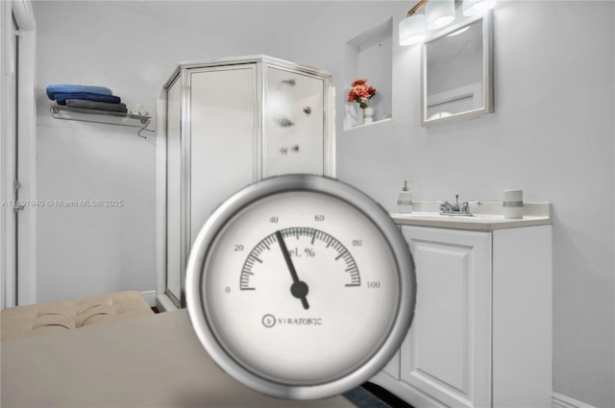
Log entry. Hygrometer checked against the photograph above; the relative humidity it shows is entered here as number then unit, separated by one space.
40 %
